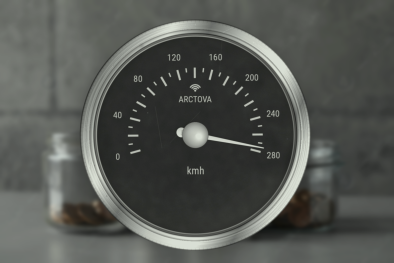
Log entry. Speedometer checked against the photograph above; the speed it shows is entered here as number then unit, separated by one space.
275 km/h
